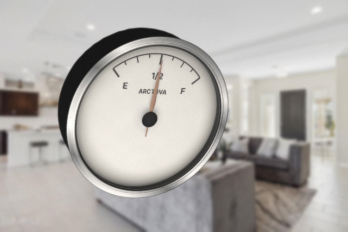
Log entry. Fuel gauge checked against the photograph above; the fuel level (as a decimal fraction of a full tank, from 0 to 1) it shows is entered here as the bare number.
0.5
